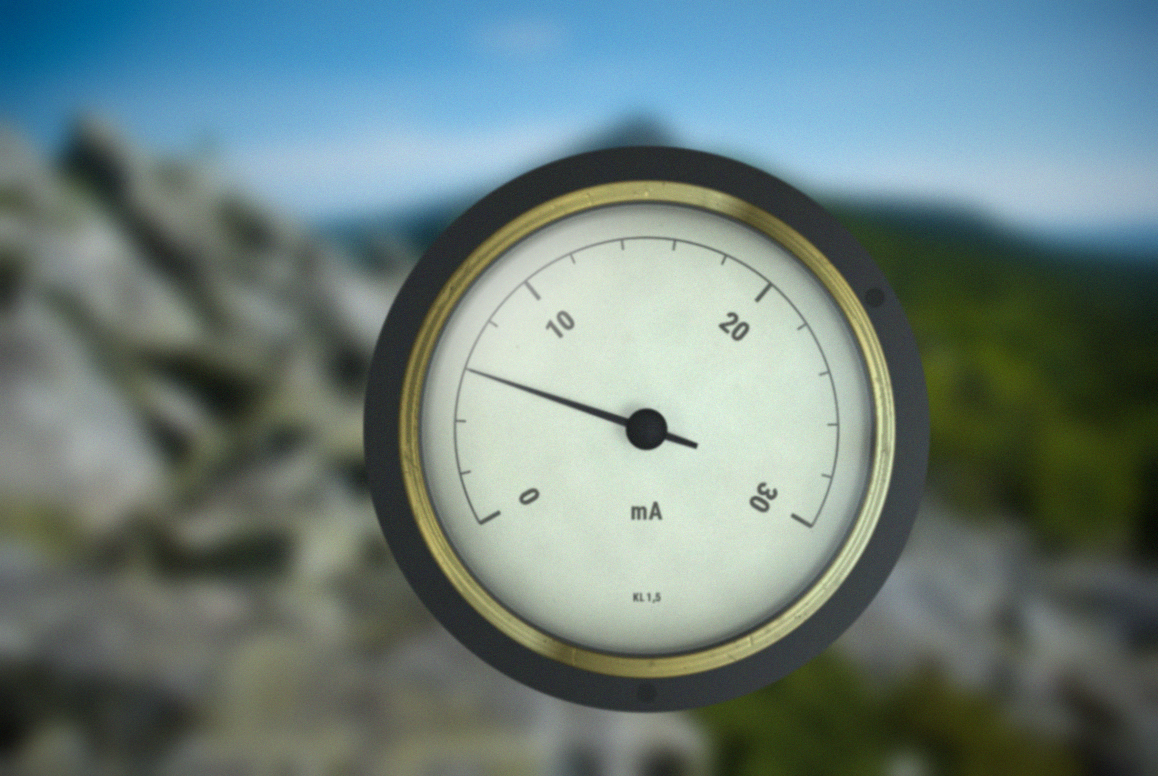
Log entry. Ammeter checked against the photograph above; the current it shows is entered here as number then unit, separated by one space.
6 mA
